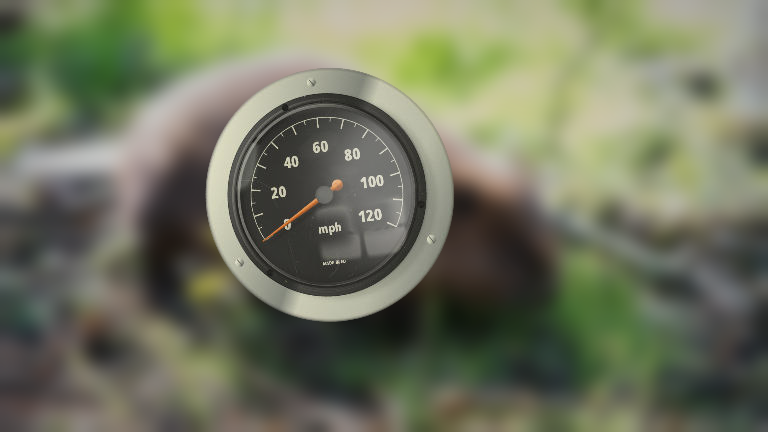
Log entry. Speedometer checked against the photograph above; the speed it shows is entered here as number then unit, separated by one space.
0 mph
